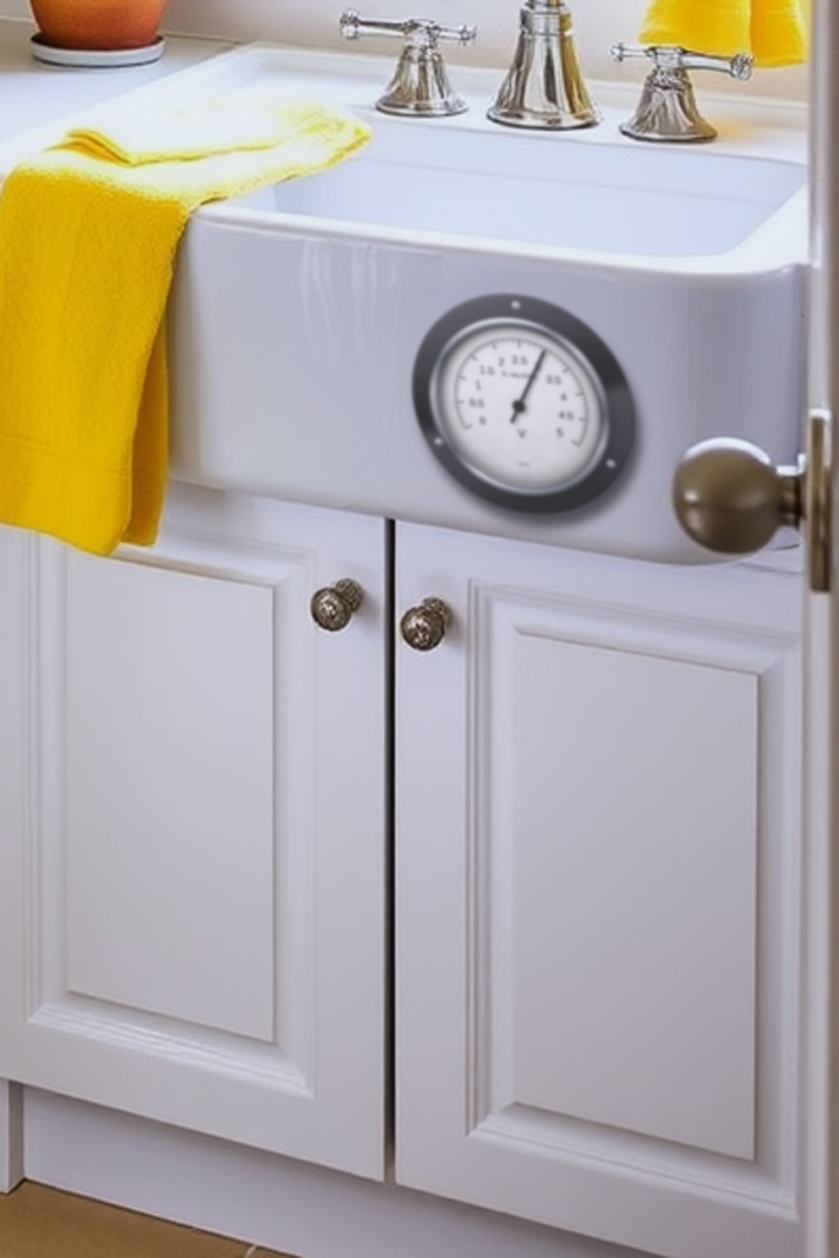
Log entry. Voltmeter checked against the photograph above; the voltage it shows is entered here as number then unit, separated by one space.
3 V
